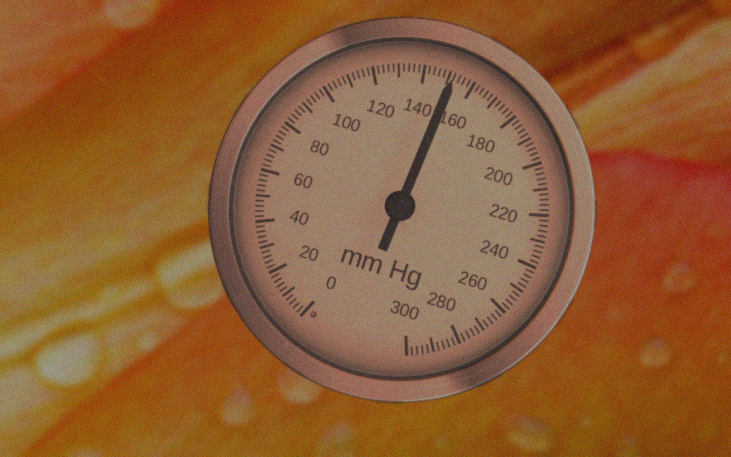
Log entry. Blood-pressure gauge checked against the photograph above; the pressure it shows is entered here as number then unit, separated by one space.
152 mmHg
